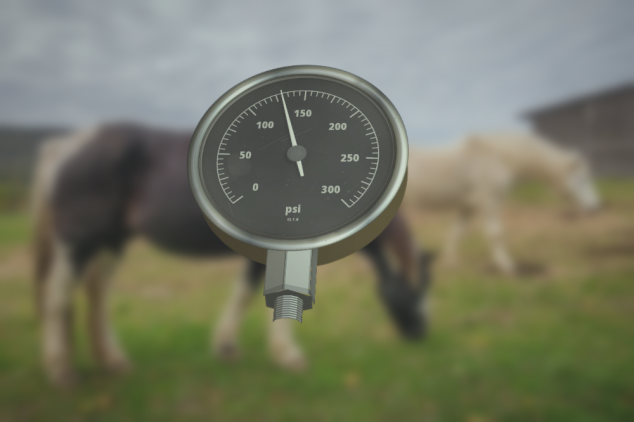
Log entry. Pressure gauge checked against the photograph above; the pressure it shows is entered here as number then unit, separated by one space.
130 psi
